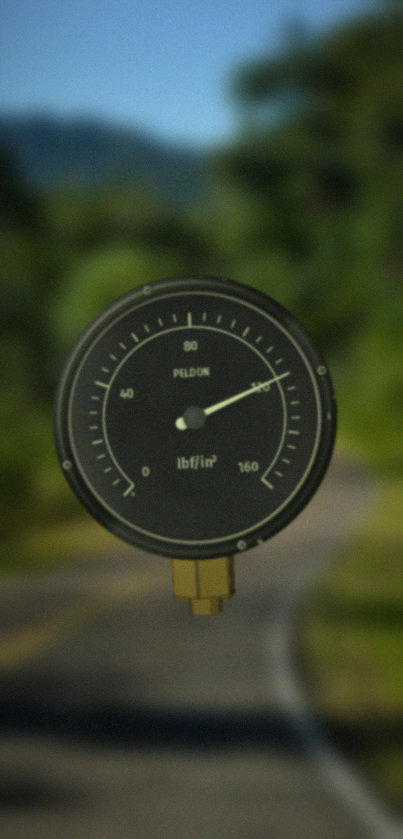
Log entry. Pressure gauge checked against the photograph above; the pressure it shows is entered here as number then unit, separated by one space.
120 psi
